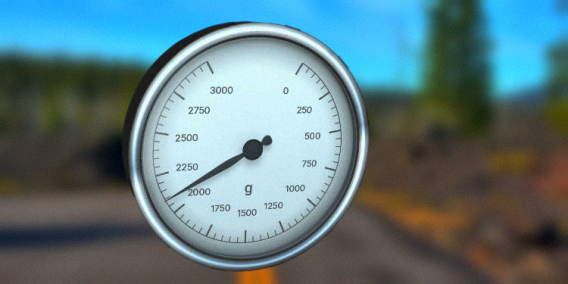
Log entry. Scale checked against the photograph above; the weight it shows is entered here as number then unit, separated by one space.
2100 g
